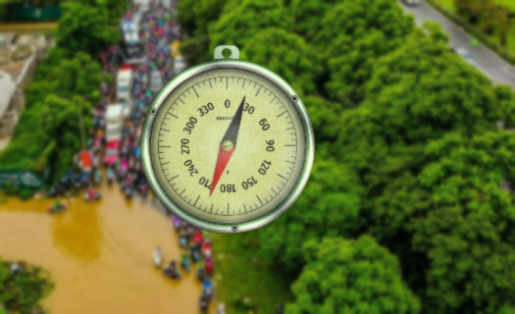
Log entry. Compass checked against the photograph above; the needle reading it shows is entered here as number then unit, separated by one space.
200 °
